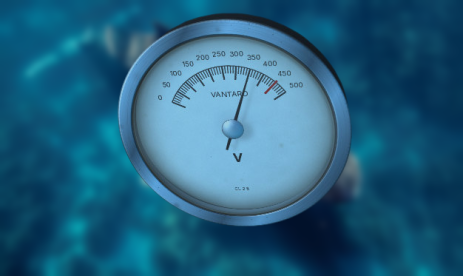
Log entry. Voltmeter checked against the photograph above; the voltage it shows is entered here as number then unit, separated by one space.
350 V
